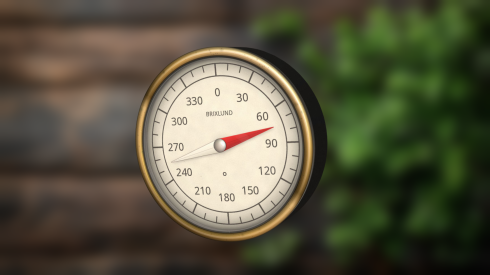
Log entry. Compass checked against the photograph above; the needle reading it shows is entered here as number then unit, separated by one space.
75 °
